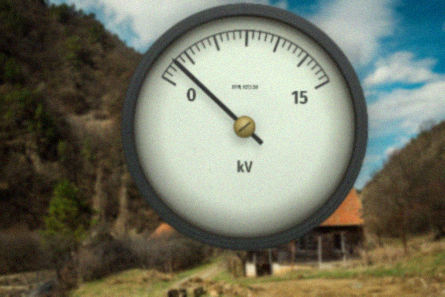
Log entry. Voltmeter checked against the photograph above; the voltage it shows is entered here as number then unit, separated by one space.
1.5 kV
